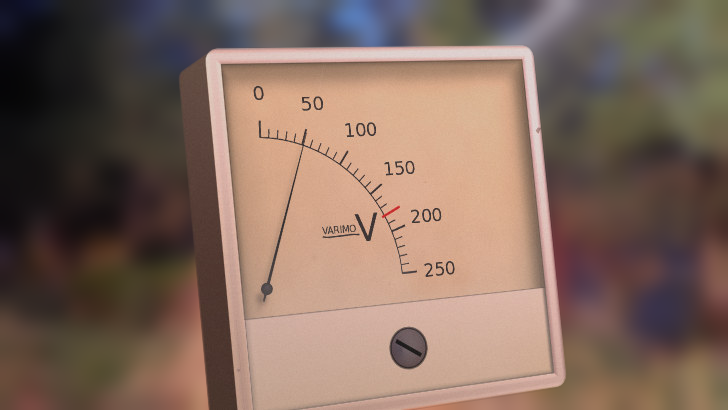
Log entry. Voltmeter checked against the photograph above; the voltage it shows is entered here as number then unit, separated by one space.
50 V
